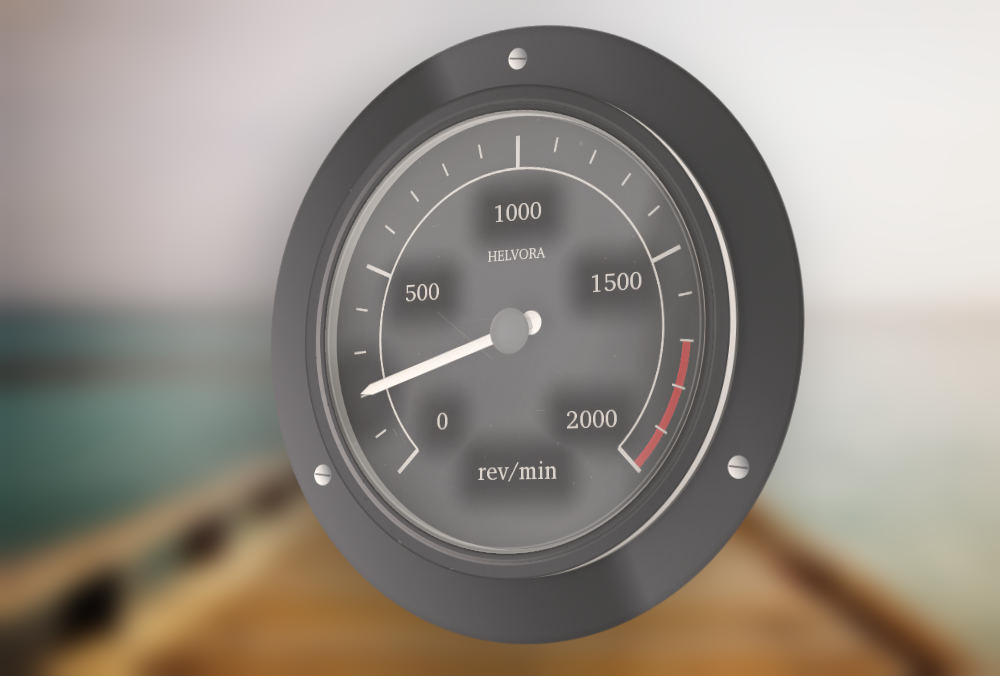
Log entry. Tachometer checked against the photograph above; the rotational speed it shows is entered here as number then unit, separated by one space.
200 rpm
